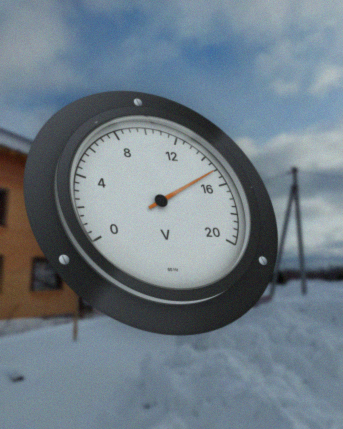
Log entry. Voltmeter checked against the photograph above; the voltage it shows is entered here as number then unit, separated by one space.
15 V
